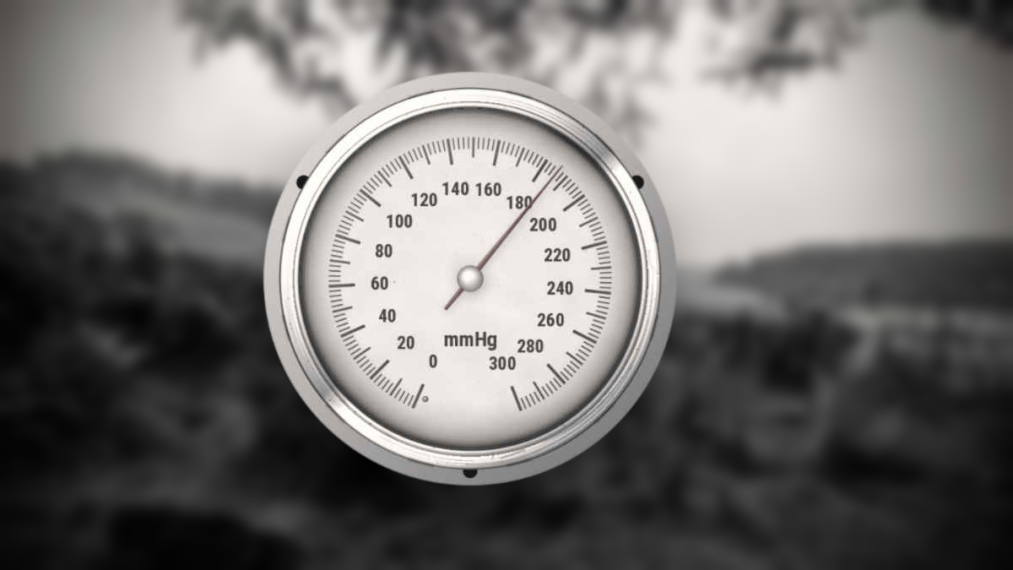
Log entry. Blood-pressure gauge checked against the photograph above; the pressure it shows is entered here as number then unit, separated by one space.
186 mmHg
